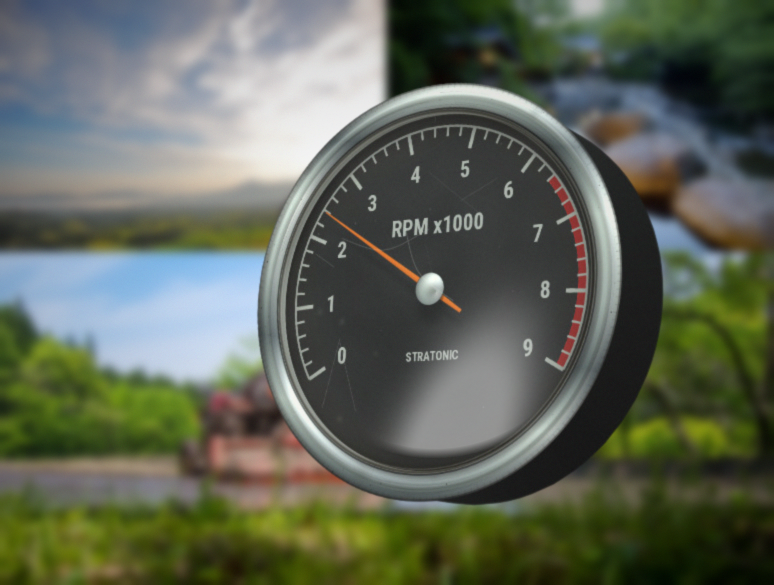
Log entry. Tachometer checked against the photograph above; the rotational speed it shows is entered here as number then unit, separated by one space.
2400 rpm
